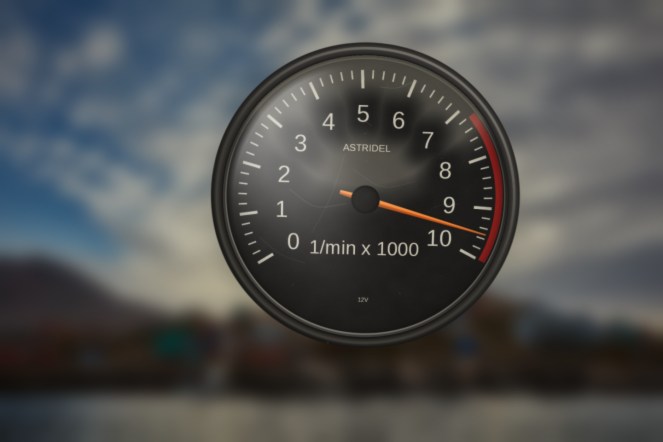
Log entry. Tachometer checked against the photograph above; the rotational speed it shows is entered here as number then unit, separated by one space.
9500 rpm
